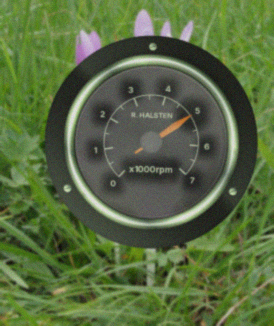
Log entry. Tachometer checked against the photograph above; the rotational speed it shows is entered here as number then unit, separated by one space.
5000 rpm
